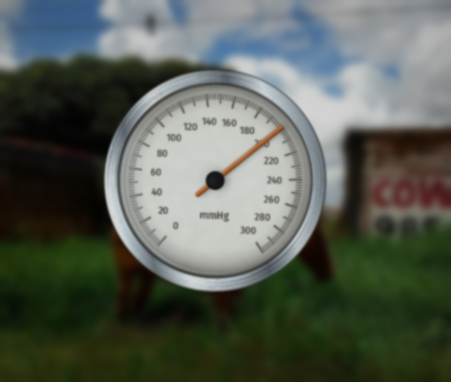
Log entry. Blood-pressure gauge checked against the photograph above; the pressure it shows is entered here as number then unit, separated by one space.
200 mmHg
